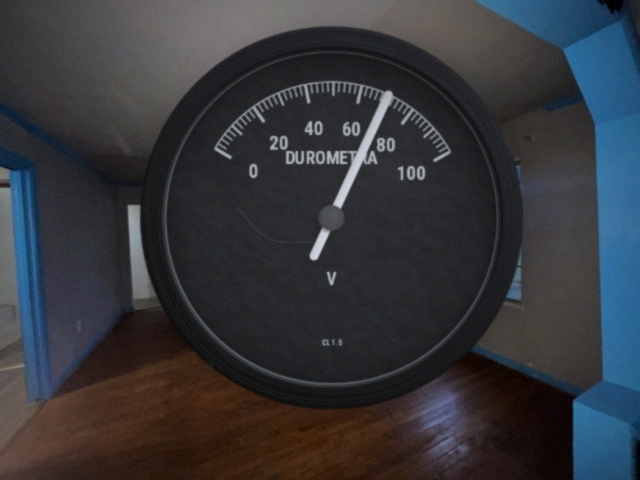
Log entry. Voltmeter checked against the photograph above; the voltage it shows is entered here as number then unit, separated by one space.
70 V
